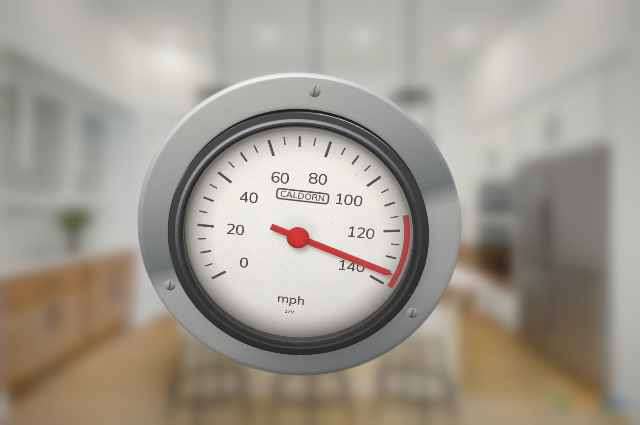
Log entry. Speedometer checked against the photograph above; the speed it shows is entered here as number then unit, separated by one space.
135 mph
